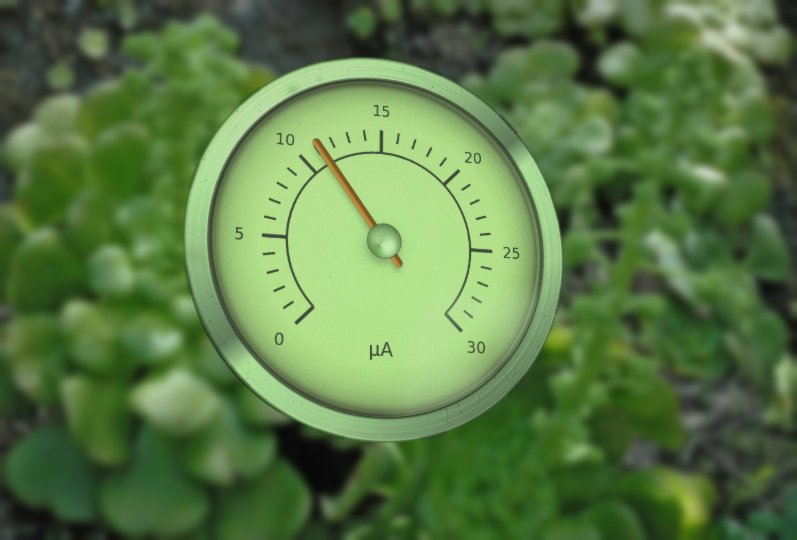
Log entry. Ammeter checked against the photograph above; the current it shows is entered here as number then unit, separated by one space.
11 µA
